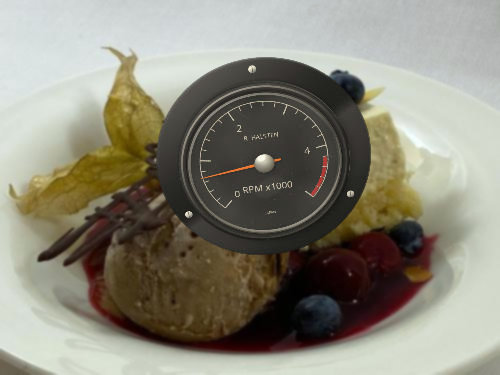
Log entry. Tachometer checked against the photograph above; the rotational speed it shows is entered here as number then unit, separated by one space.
700 rpm
